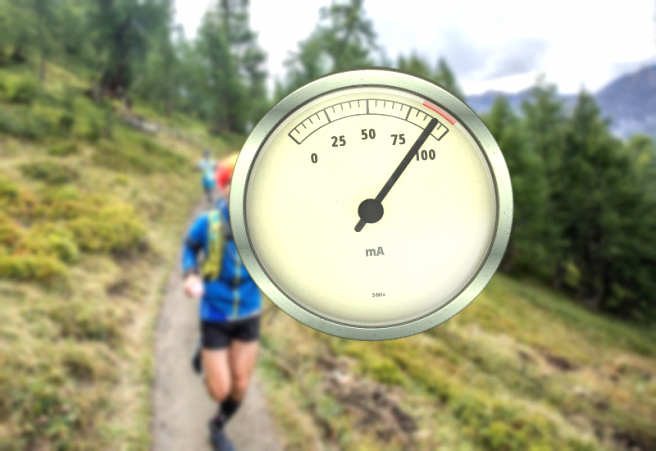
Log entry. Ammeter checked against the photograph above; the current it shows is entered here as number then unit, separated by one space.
90 mA
